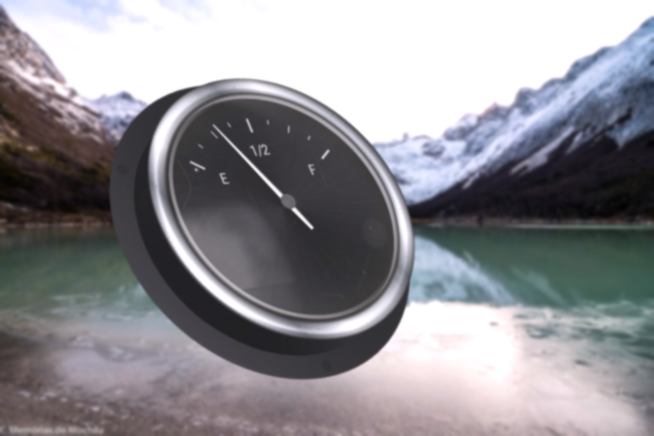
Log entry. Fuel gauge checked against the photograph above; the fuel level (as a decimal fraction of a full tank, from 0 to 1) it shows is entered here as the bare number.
0.25
